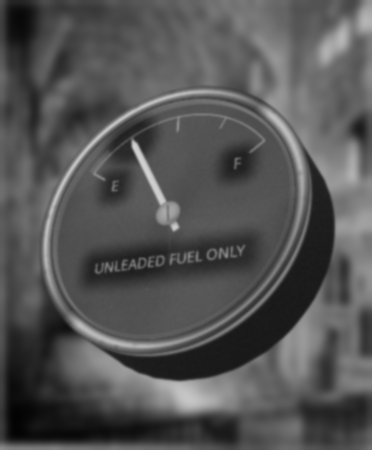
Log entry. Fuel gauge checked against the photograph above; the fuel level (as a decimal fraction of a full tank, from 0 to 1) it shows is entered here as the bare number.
0.25
